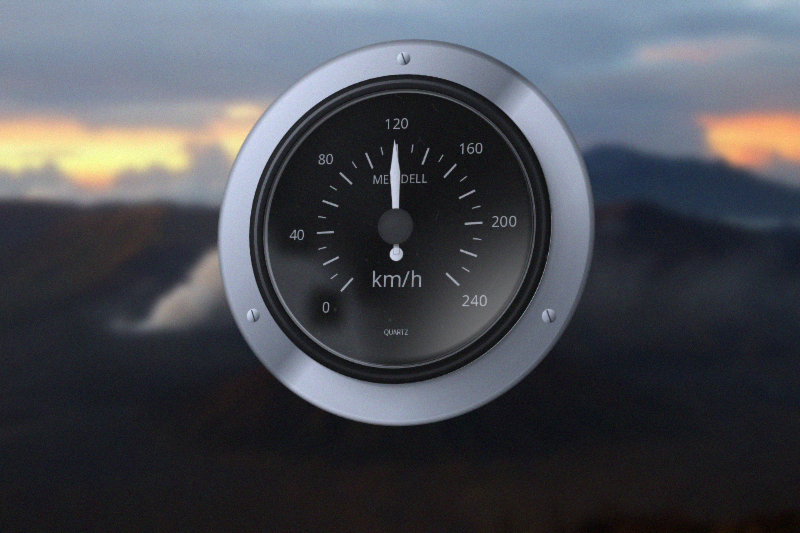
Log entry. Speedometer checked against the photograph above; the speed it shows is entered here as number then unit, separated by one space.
120 km/h
